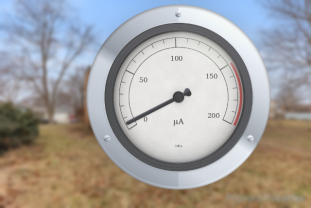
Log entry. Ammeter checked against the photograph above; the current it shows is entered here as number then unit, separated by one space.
5 µA
